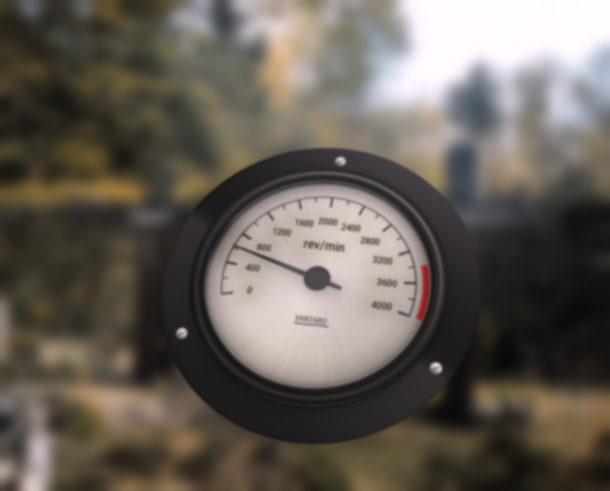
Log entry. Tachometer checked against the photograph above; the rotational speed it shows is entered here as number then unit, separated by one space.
600 rpm
